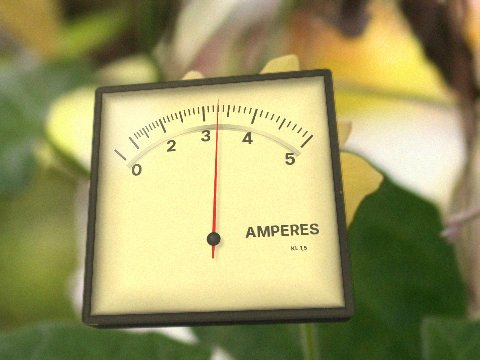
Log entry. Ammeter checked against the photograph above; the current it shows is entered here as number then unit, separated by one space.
3.3 A
